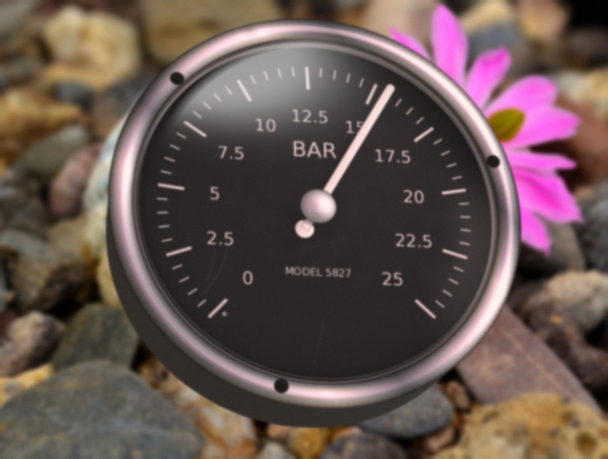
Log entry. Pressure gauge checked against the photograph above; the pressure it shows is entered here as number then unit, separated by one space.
15.5 bar
